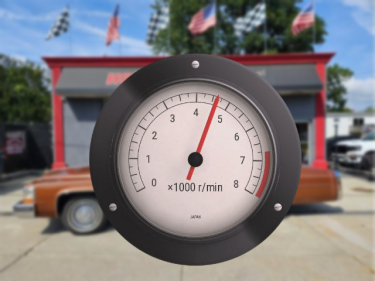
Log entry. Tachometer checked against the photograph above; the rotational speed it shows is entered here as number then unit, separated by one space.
4625 rpm
